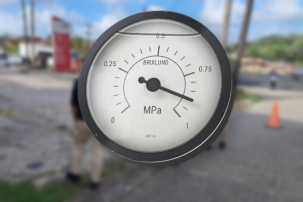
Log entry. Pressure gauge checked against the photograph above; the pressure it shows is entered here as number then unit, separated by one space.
0.9 MPa
